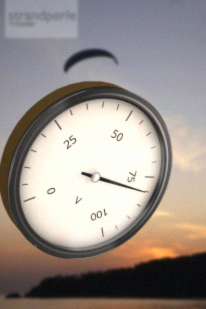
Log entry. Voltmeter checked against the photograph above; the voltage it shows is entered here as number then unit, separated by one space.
80 V
